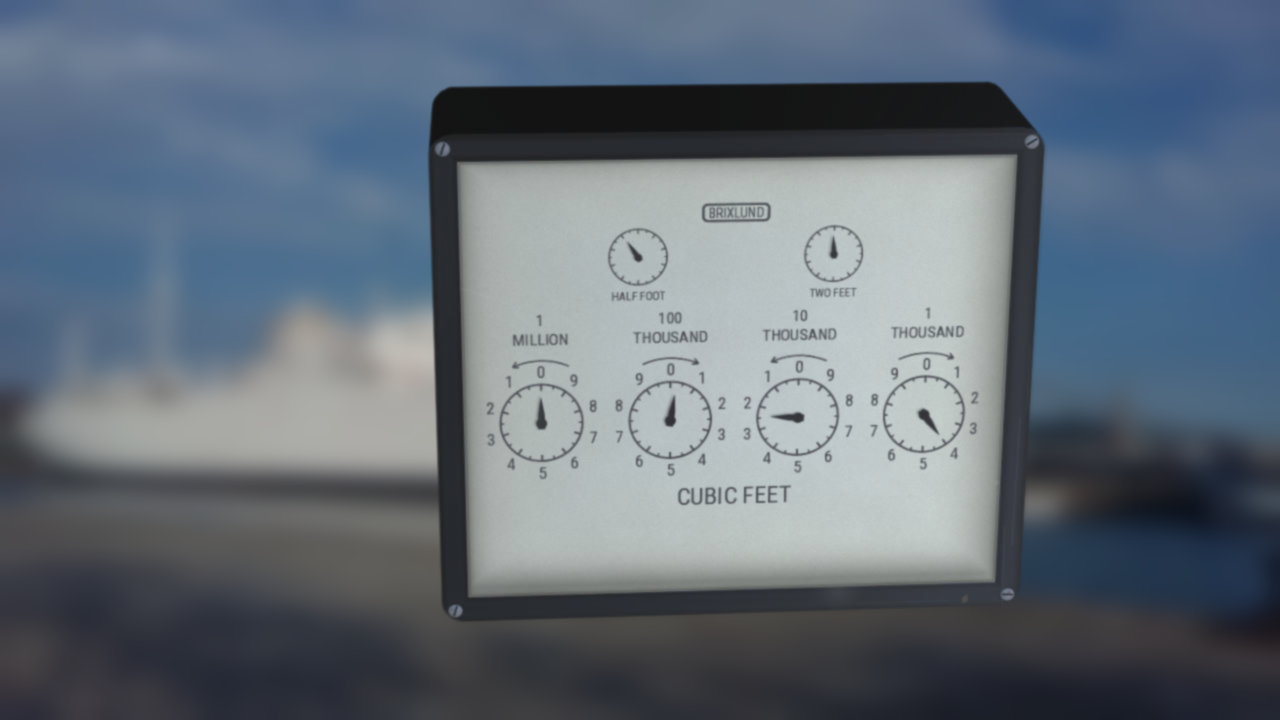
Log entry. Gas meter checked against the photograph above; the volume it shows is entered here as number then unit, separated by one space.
2400 ft³
